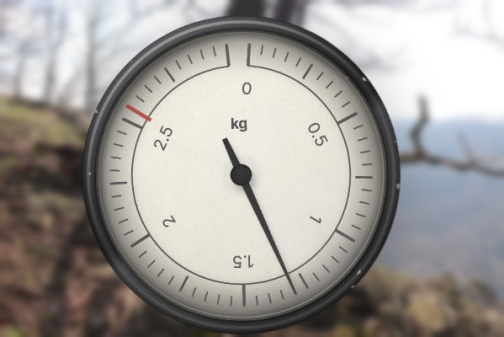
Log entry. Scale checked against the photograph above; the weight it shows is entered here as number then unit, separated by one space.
1.3 kg
